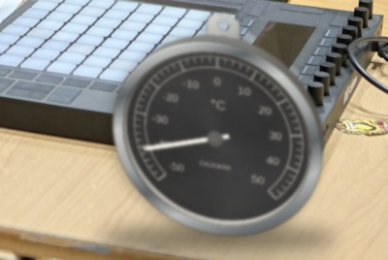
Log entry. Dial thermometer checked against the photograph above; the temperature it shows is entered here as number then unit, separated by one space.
-40 °C
